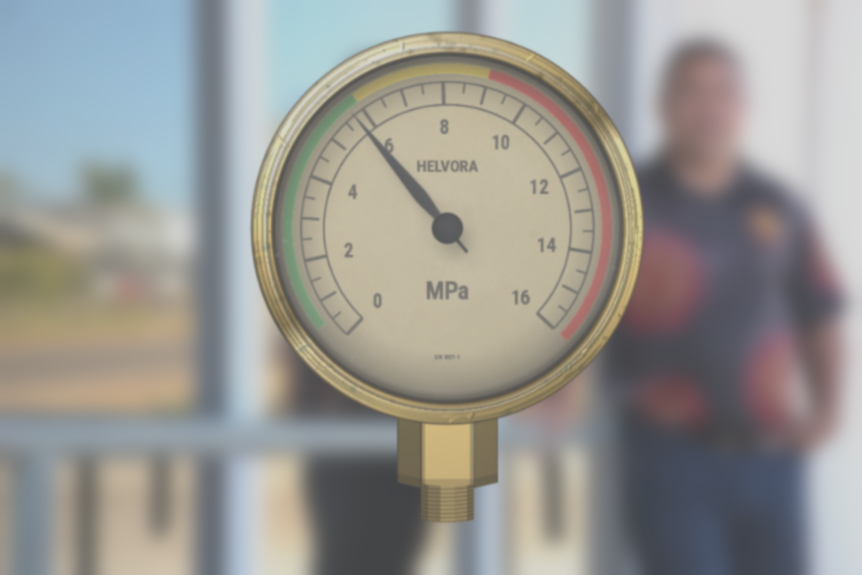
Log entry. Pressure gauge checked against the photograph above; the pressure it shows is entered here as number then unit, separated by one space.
5.75 MPa
